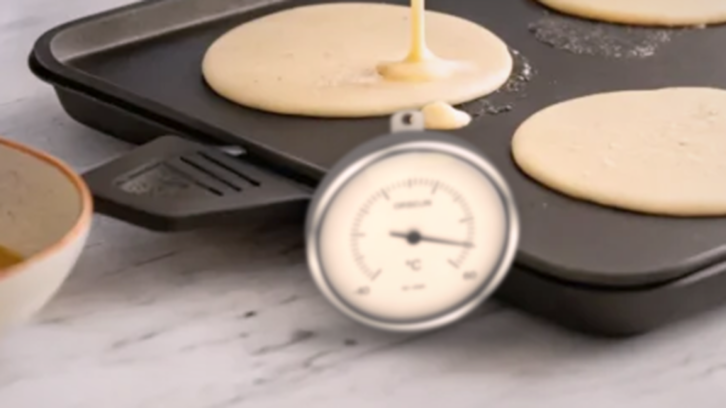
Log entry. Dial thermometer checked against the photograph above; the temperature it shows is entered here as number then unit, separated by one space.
50 °C
